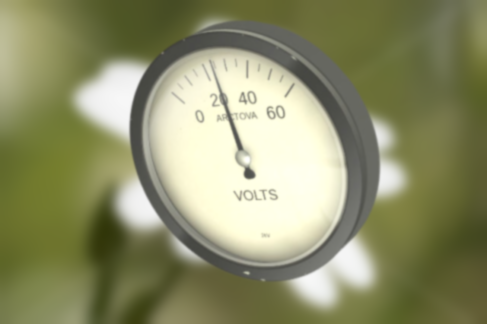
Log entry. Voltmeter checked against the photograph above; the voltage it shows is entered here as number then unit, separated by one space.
25 V
